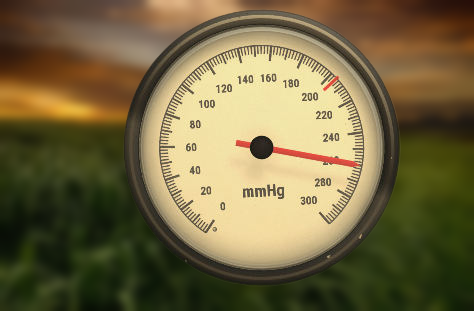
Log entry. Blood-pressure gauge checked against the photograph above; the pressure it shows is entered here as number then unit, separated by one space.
260 mmHg
